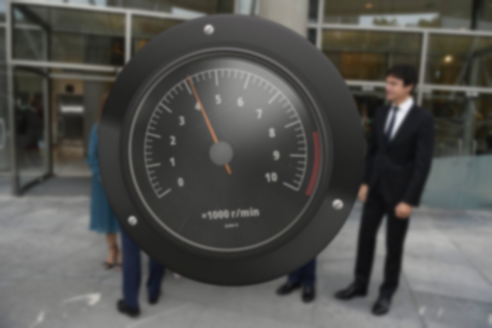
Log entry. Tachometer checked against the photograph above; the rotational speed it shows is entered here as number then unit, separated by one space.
4200 rpm
